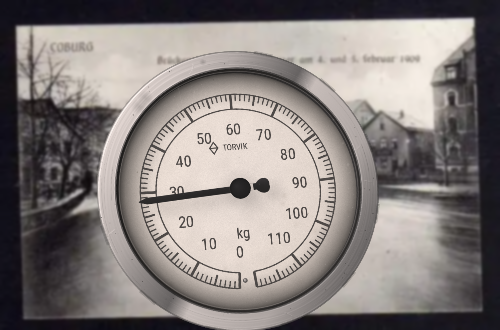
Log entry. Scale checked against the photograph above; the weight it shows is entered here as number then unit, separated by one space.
28 kg
